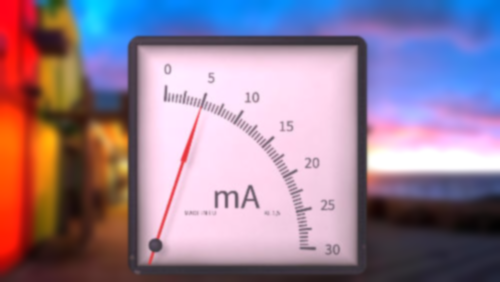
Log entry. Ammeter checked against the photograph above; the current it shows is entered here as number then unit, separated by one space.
5 mA
